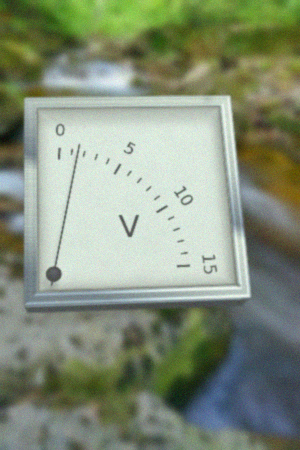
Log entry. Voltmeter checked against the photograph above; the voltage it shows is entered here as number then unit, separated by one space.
1.5 V
